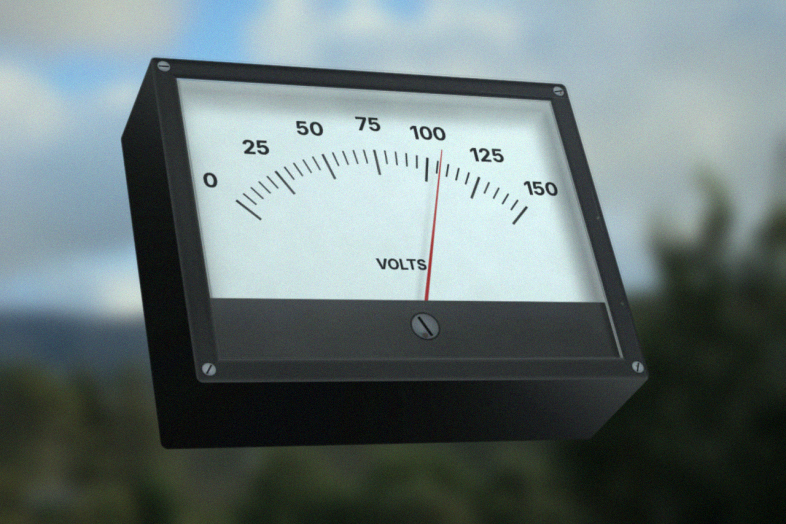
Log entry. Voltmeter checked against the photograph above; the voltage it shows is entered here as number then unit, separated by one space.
105 V
